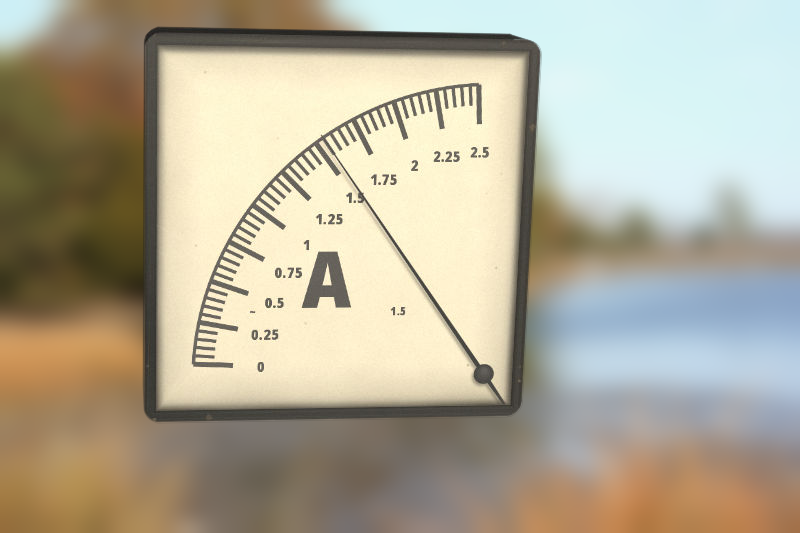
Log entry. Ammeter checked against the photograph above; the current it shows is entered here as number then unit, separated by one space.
1.55 A
